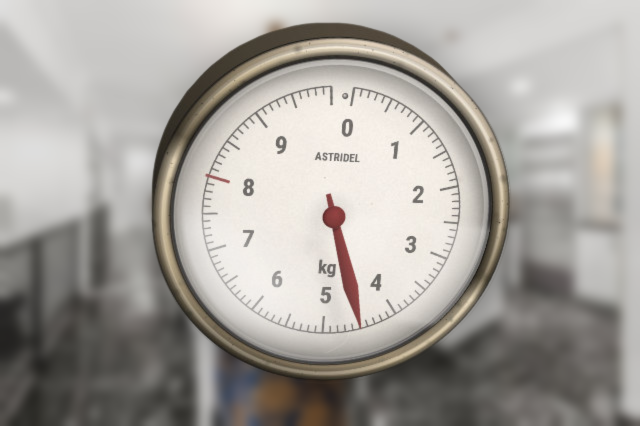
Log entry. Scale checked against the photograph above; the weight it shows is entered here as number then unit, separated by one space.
4.5 kg
